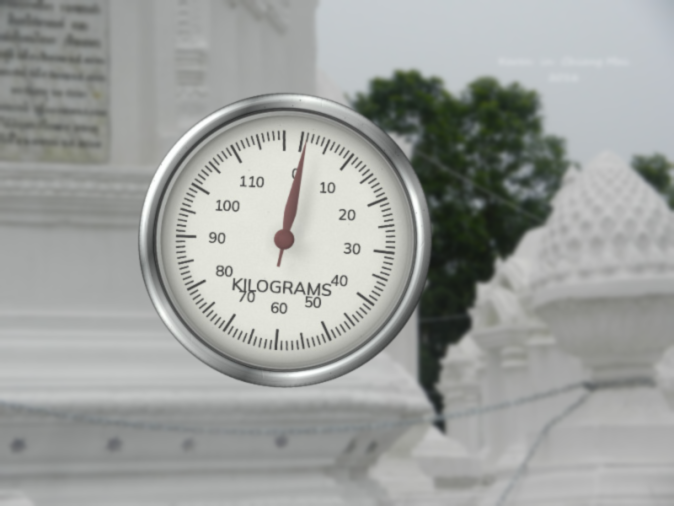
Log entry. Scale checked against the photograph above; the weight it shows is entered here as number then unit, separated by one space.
1 kg
